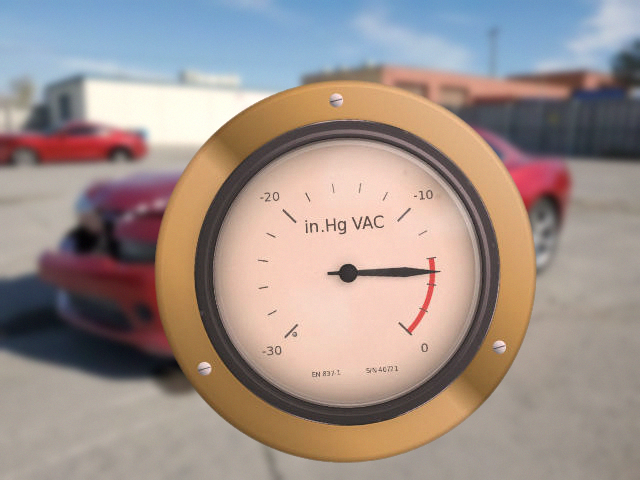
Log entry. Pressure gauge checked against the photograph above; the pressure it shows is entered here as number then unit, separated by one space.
-5 inHg
